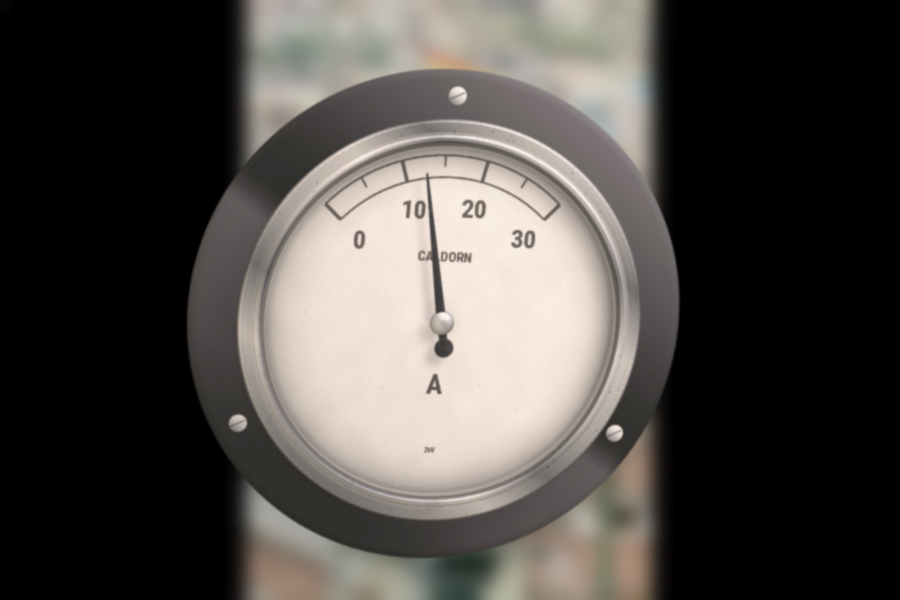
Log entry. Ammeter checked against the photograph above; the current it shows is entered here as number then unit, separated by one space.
12.5 A
